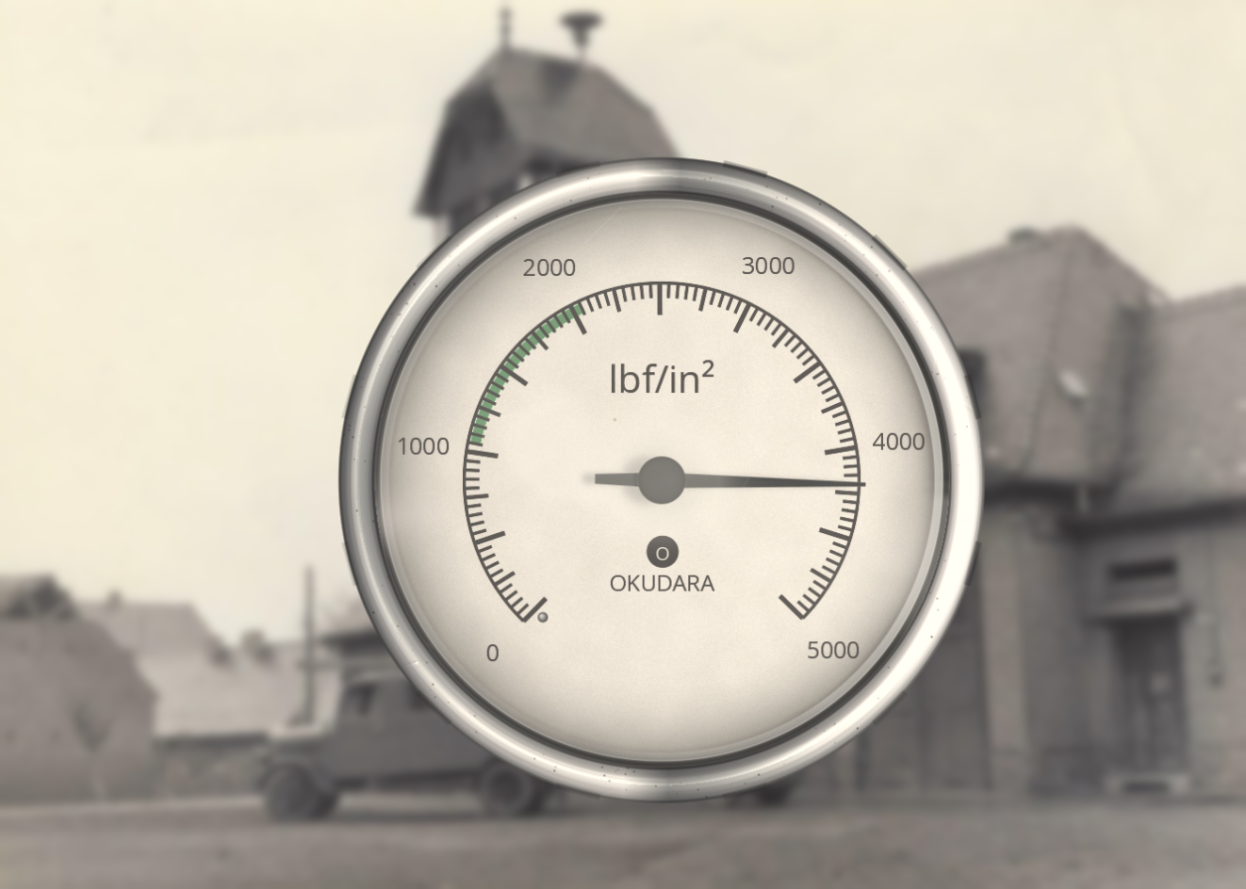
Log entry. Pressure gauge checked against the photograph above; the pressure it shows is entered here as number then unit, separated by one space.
4200 psi
